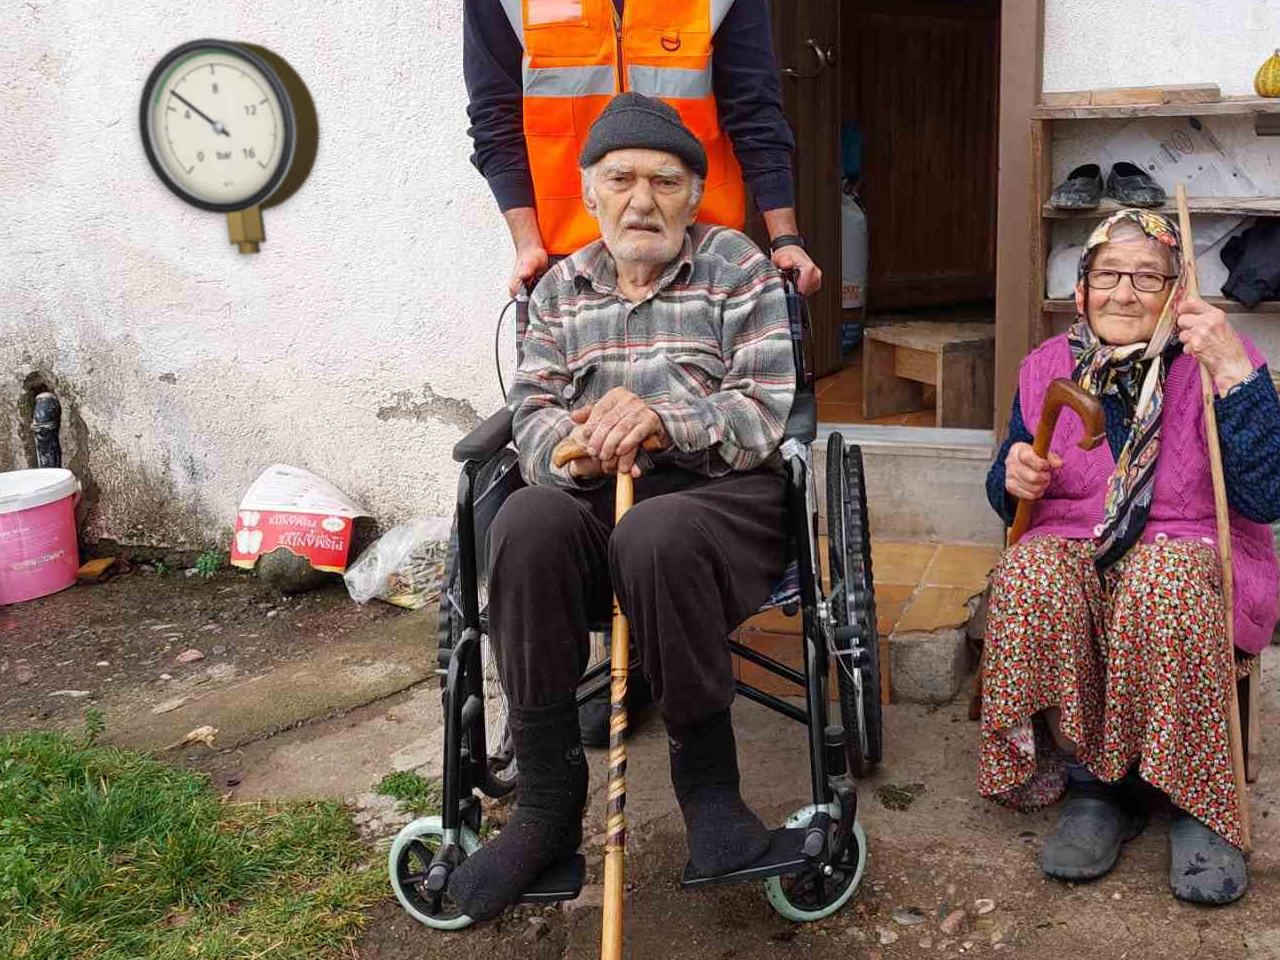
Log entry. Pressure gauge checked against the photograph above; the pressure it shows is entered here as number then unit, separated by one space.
5 bar
